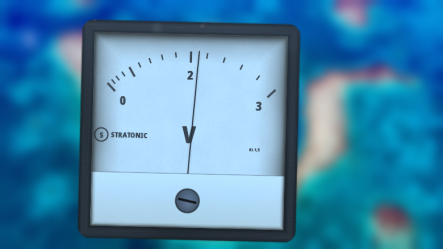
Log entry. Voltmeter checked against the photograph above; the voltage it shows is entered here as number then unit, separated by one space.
2.1 V
